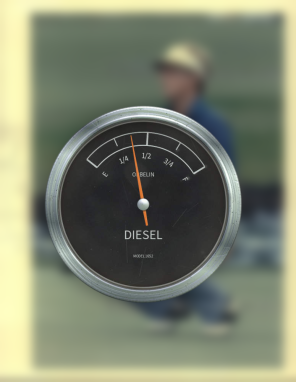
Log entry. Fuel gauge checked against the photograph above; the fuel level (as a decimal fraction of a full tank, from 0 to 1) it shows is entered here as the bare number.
0.375
